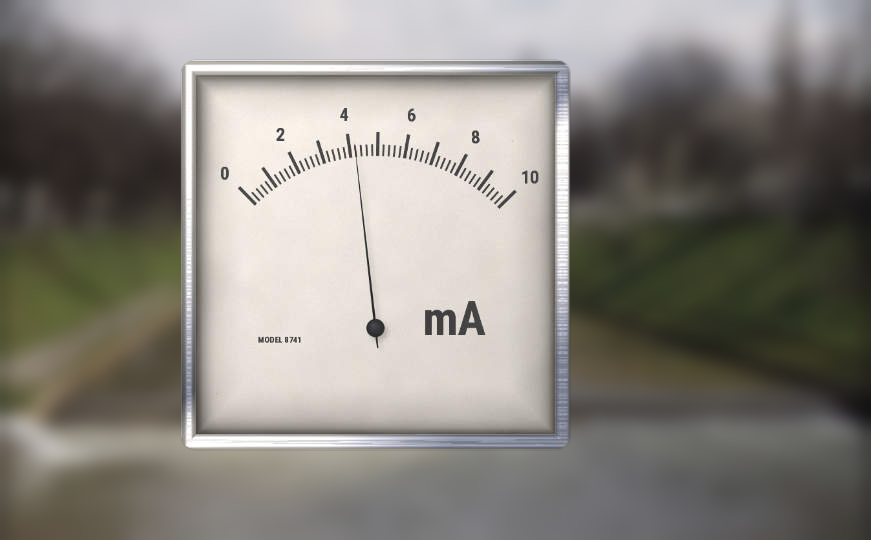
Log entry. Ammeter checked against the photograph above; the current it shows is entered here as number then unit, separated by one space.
4.2 mA
